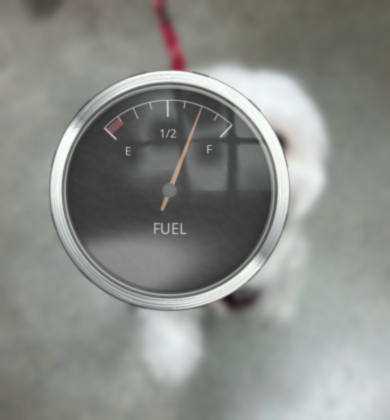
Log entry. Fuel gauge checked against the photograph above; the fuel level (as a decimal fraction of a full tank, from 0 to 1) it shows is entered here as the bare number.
0.75
